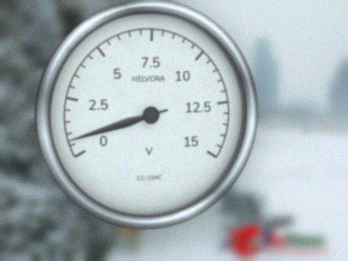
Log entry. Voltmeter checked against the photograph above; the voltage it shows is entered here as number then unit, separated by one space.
0.75 V
